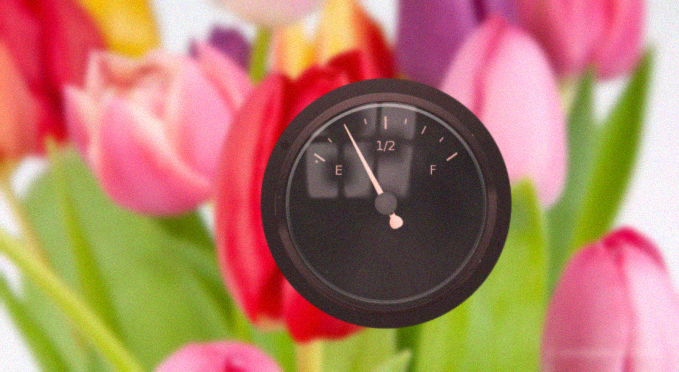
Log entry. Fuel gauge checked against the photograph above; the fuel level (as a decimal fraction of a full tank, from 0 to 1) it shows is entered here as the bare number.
0.25
